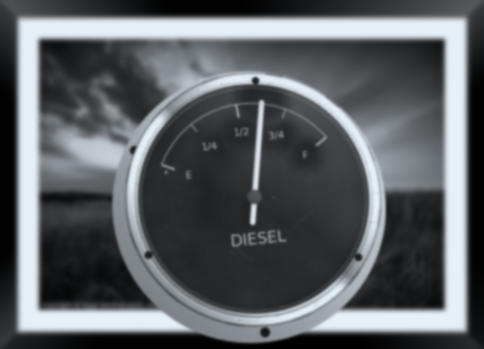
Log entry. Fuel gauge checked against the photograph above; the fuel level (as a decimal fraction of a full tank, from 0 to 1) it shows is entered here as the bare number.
0.625
